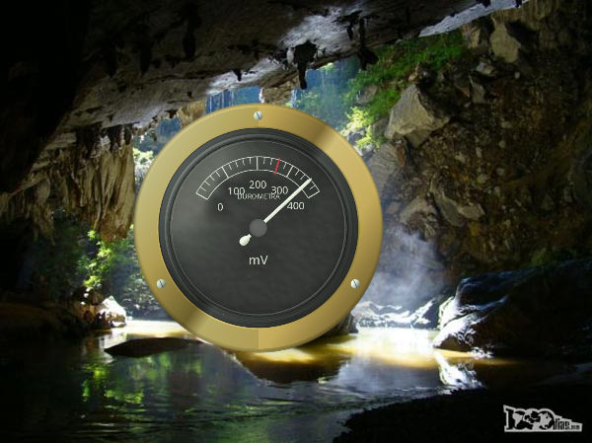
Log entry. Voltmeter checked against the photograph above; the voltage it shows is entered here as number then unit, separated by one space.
360 mV
